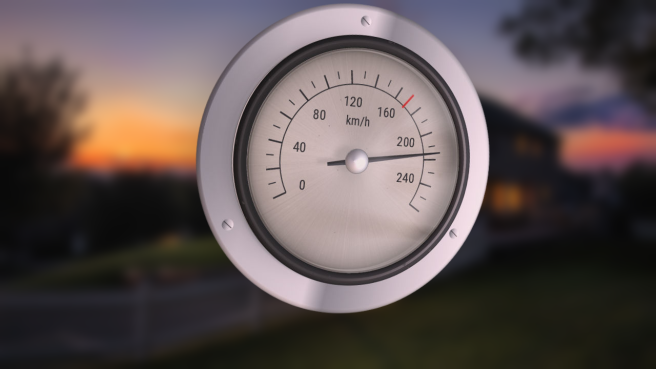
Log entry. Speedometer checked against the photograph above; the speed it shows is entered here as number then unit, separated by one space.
215 km/h
